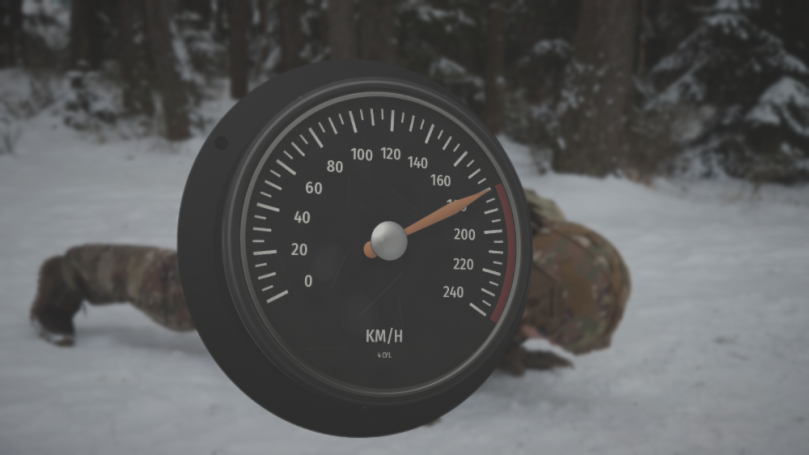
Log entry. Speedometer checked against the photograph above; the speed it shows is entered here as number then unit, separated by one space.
180 km/h
